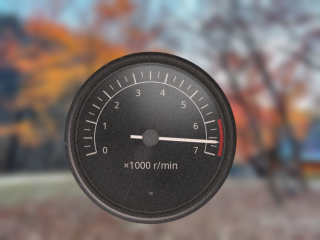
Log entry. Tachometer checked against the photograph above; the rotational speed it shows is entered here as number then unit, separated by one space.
6625 rpm
